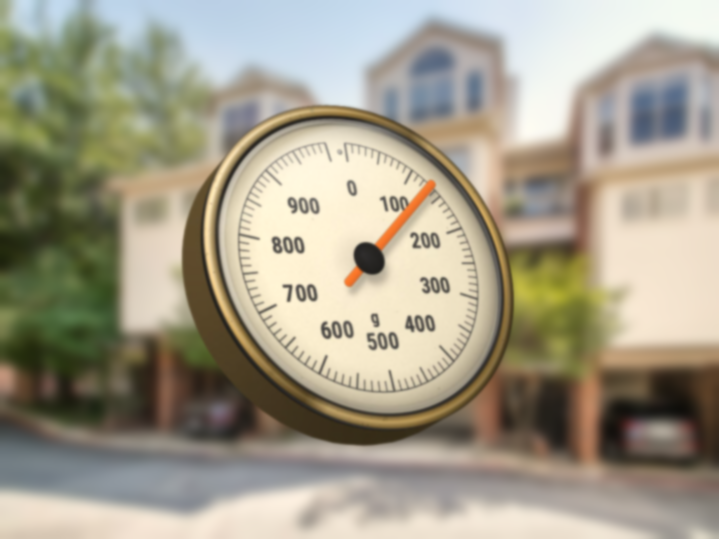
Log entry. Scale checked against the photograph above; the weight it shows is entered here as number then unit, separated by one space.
130 g
